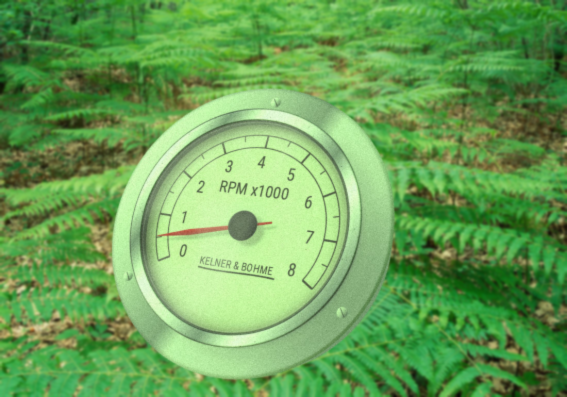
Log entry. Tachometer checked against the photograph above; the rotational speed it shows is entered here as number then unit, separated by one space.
500 rpm
